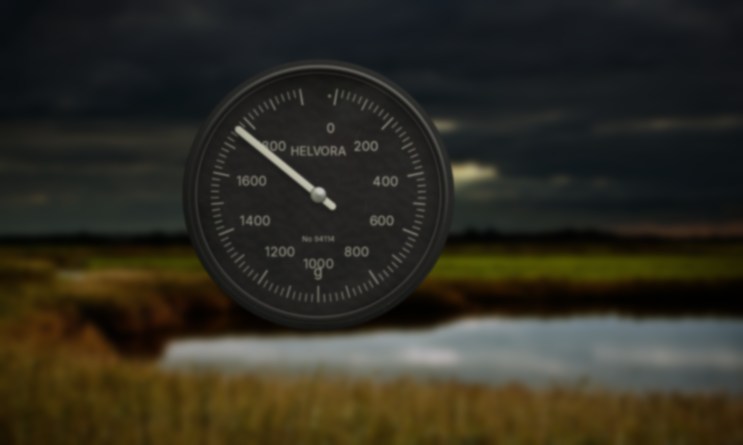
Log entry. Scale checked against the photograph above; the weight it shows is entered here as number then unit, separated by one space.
1760 g
